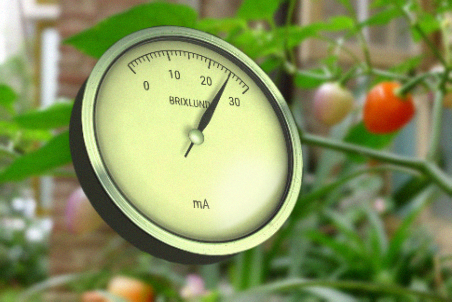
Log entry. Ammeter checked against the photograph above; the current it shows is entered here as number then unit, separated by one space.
25 mA
